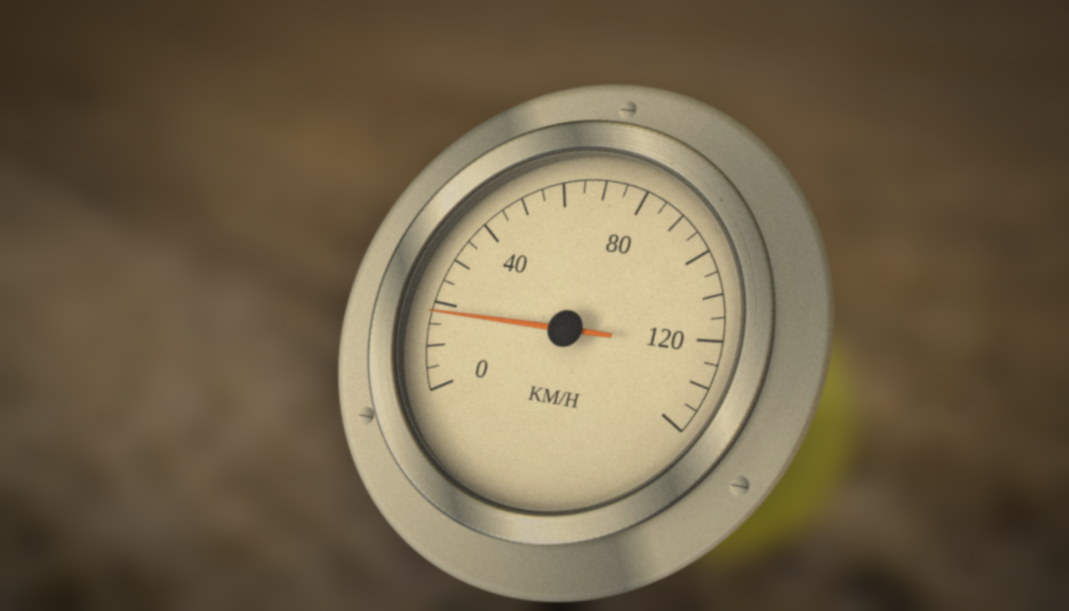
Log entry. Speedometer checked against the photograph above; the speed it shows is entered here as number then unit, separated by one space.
17.5 km/h
